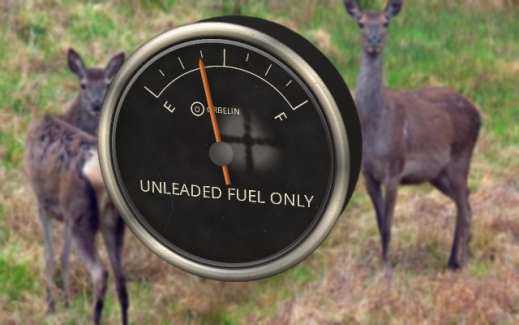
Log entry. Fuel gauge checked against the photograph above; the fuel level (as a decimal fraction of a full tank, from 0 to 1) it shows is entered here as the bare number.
0.375
